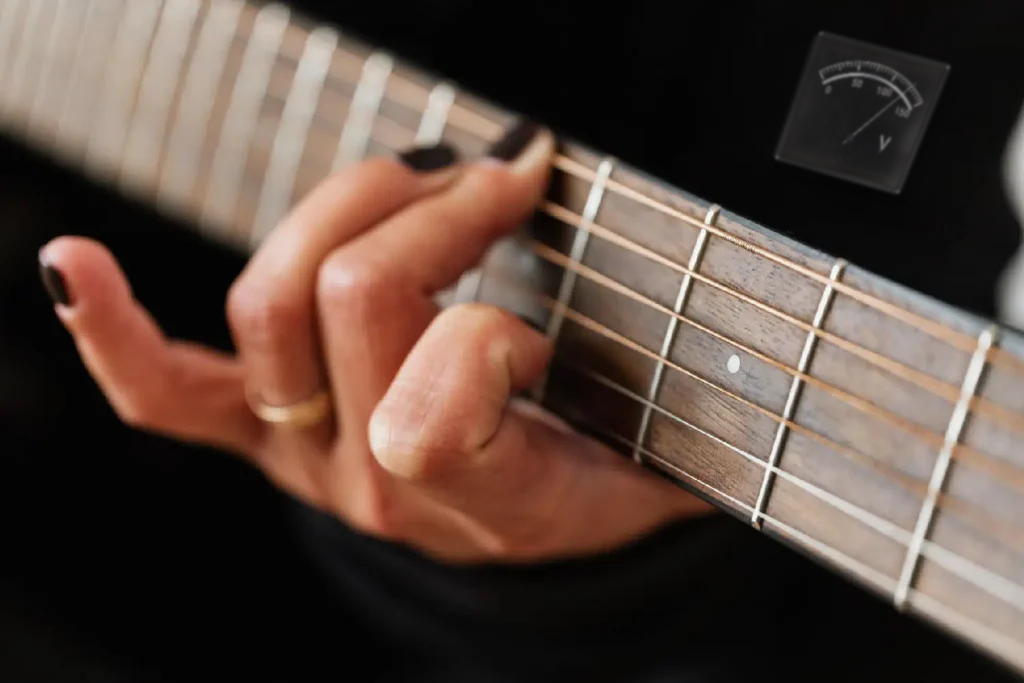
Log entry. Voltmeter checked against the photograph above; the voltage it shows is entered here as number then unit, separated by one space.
125 V
